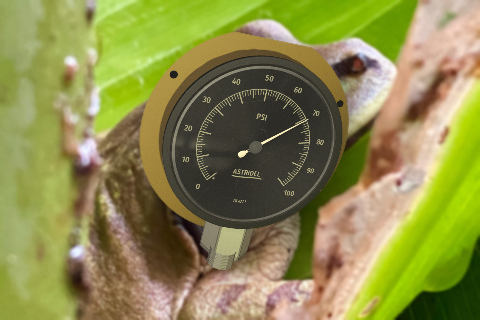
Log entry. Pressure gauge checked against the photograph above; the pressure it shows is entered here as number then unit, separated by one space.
70 psi
